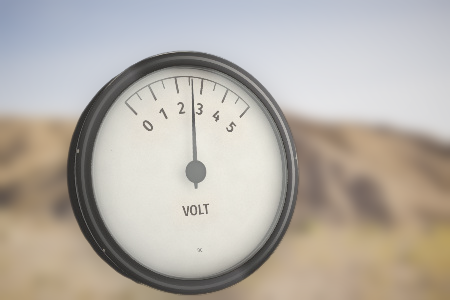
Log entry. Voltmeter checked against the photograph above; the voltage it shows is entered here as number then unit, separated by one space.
2.5 V
